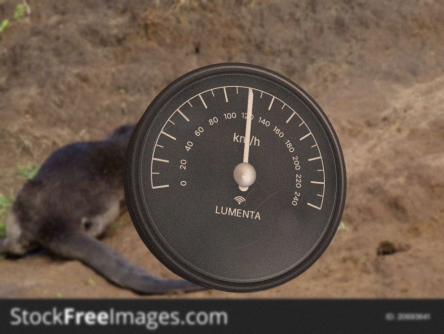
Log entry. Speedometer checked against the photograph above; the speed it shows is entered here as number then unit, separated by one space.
120 km/h
